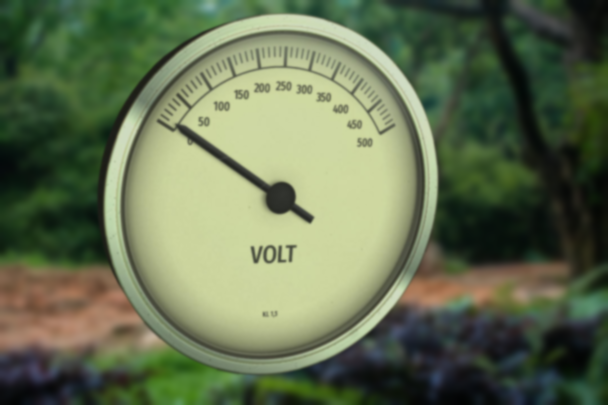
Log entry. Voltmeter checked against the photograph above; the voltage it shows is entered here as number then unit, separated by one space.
10 V
